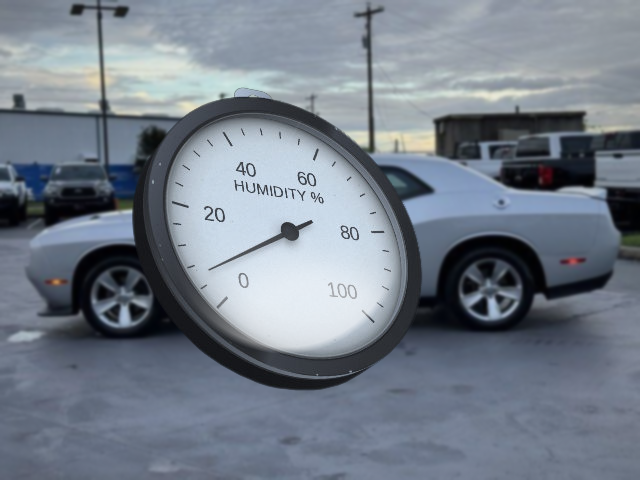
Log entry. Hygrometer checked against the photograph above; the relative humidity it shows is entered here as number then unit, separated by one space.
6 %
